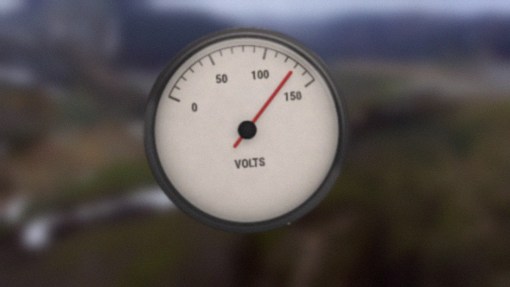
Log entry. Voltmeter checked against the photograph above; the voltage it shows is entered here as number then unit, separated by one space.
130 V
